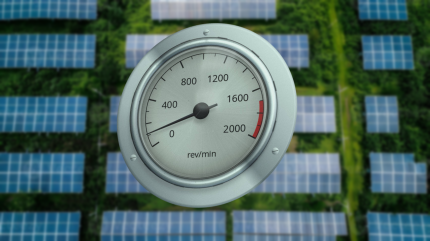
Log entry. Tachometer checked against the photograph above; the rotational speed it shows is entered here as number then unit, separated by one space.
100 rpm
